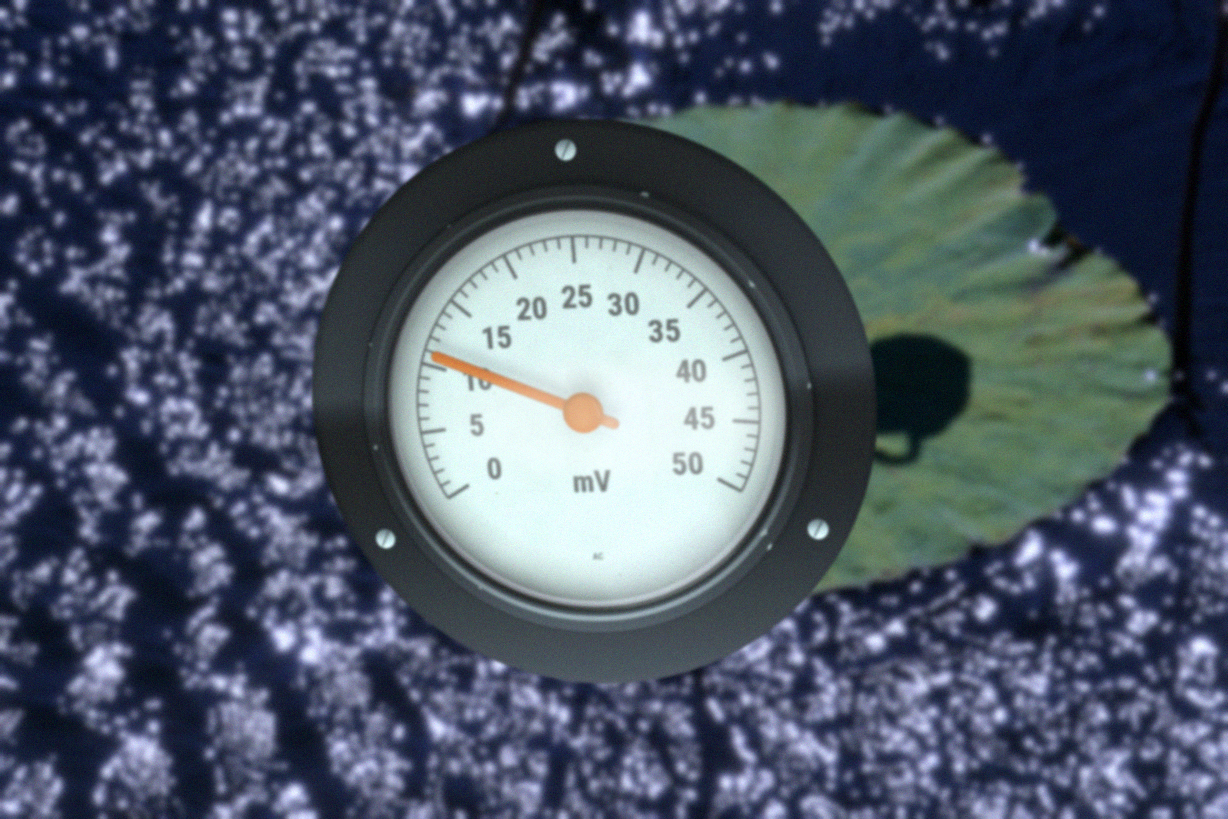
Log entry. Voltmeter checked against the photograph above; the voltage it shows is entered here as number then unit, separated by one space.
11 mV
